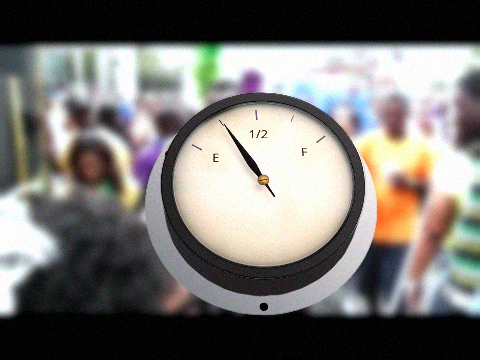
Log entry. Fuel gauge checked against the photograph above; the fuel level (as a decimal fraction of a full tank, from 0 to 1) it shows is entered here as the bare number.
0.25
